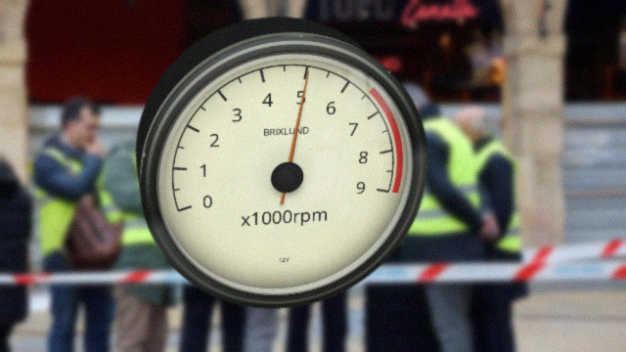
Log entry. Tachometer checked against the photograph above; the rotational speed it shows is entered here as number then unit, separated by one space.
5000 rpm
